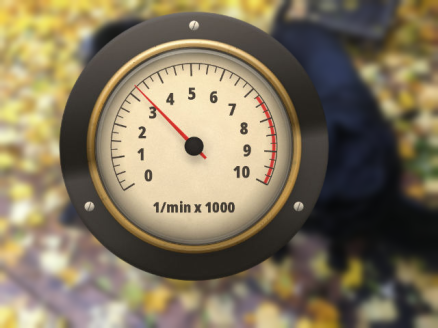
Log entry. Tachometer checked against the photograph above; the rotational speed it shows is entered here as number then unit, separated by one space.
3250 rpm
